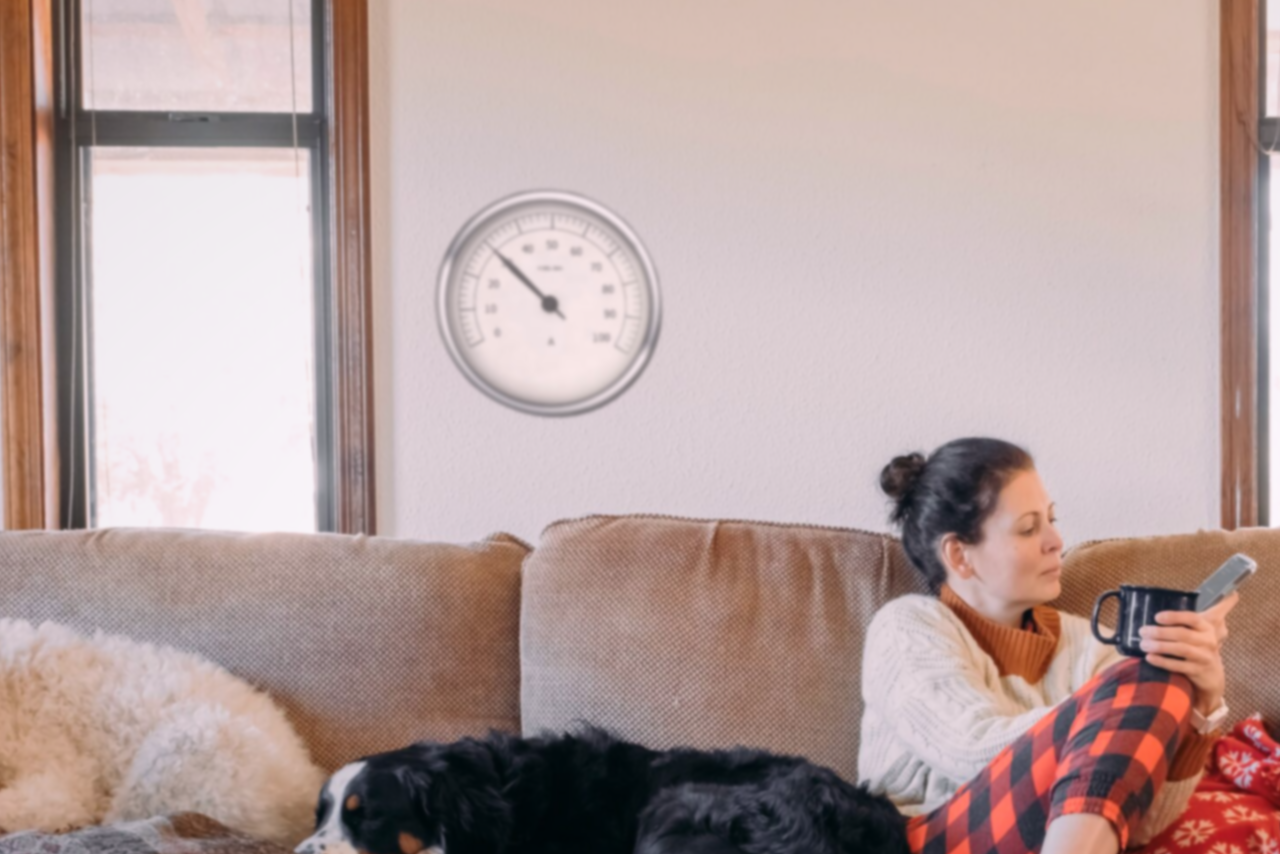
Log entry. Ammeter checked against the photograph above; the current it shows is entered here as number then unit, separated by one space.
30 A
